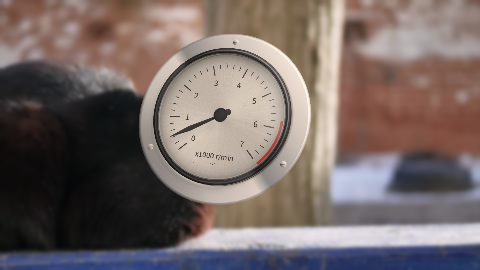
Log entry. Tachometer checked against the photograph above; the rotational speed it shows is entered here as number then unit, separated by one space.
400 rpm
